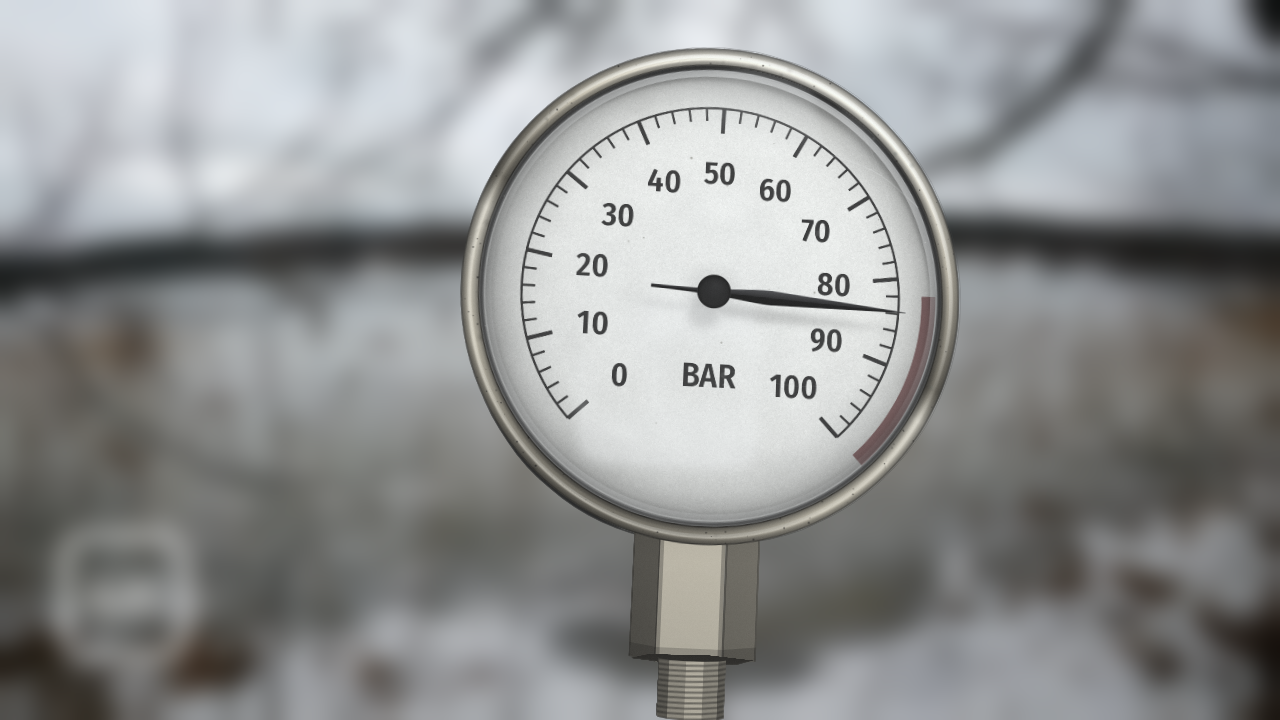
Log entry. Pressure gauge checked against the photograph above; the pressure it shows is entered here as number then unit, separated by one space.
84 bar
